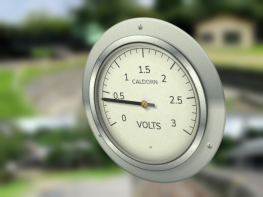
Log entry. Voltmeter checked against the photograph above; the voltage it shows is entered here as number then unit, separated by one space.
0.4 V
